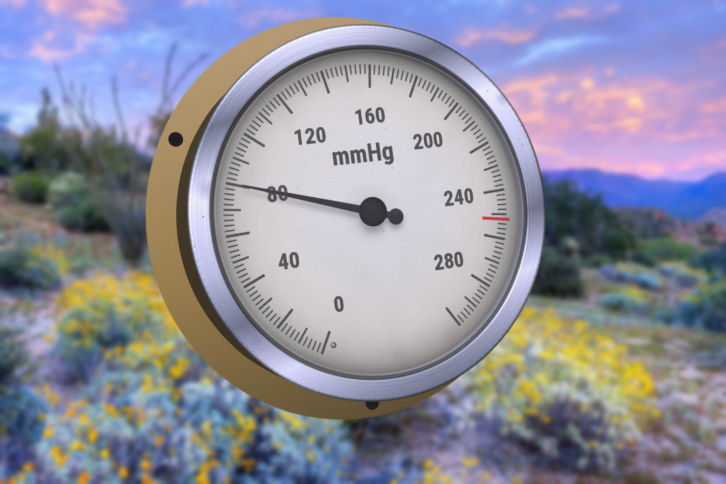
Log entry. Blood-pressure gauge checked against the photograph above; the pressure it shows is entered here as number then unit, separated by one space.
80 mmHg
